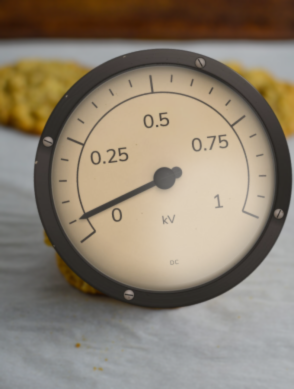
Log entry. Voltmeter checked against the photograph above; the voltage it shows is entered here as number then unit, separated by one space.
0.05 kV
